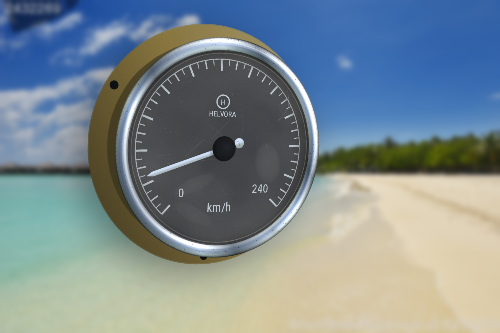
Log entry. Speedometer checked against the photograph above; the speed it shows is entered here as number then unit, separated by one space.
25 km/h
